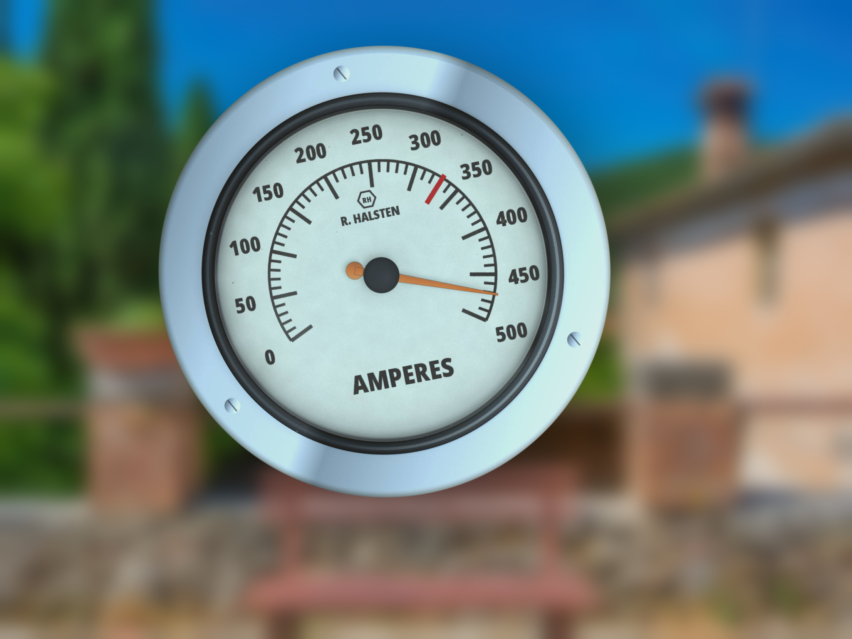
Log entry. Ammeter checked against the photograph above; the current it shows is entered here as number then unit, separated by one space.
470 A
